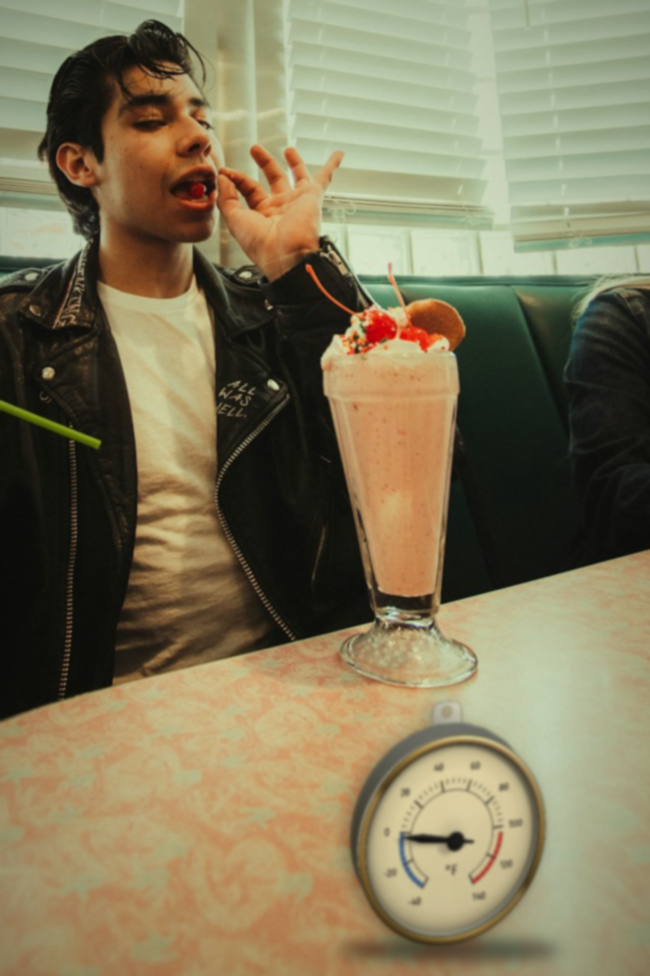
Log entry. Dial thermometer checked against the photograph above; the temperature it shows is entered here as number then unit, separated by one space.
0 °F
